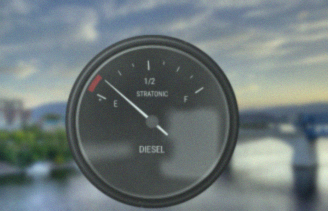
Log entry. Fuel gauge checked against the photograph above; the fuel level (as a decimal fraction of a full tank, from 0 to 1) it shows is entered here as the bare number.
0.125
